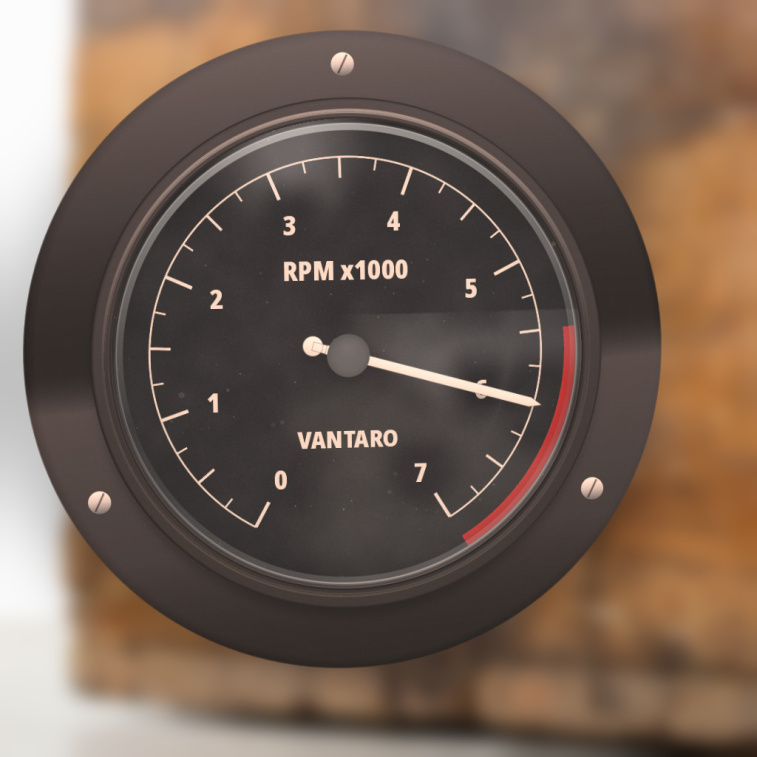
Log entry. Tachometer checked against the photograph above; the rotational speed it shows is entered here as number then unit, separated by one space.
6000 rpm
